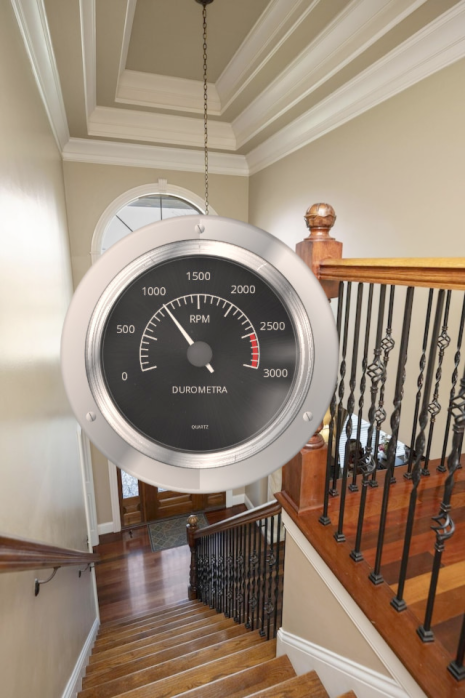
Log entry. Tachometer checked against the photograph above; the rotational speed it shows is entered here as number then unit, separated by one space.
1000 rpm
